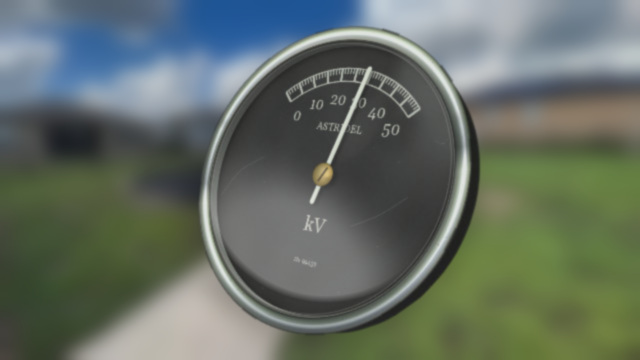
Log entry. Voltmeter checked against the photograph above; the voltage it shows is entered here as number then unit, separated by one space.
30 kV
